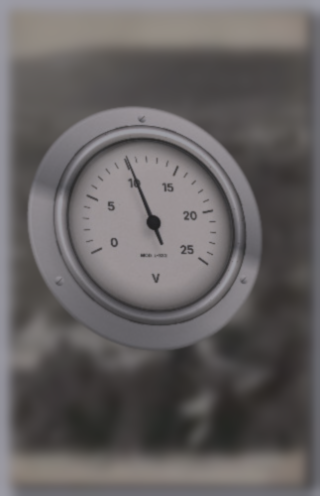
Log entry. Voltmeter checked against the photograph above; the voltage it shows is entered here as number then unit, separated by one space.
10 V
